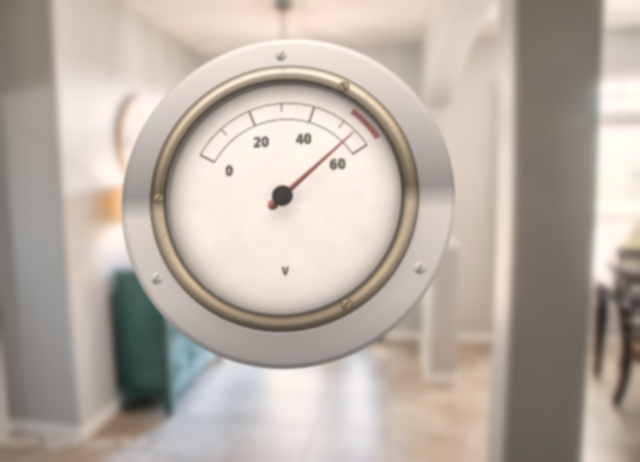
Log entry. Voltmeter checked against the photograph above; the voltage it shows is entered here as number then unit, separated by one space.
55 V
